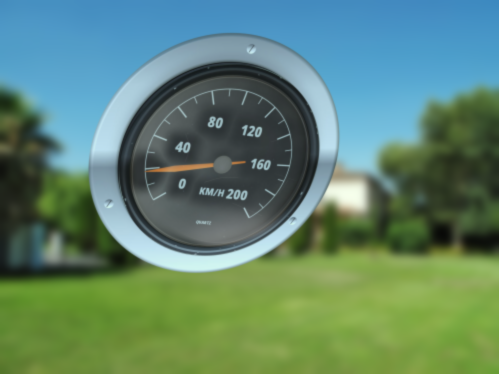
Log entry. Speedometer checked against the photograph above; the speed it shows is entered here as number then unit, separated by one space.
20 km/h
